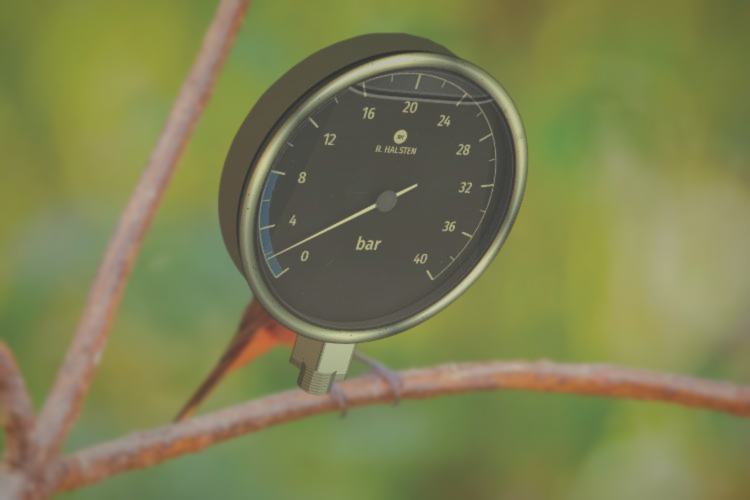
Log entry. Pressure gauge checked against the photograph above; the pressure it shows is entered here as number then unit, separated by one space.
2 bar
